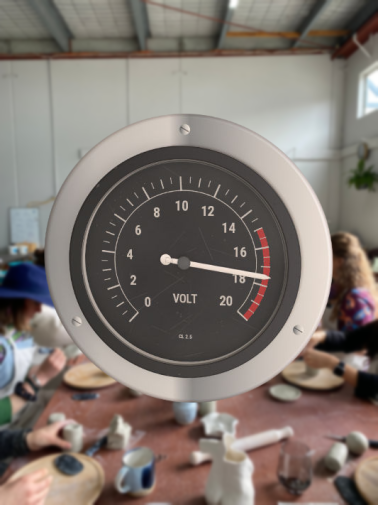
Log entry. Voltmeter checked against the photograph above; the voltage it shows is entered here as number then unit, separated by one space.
17.5 V
